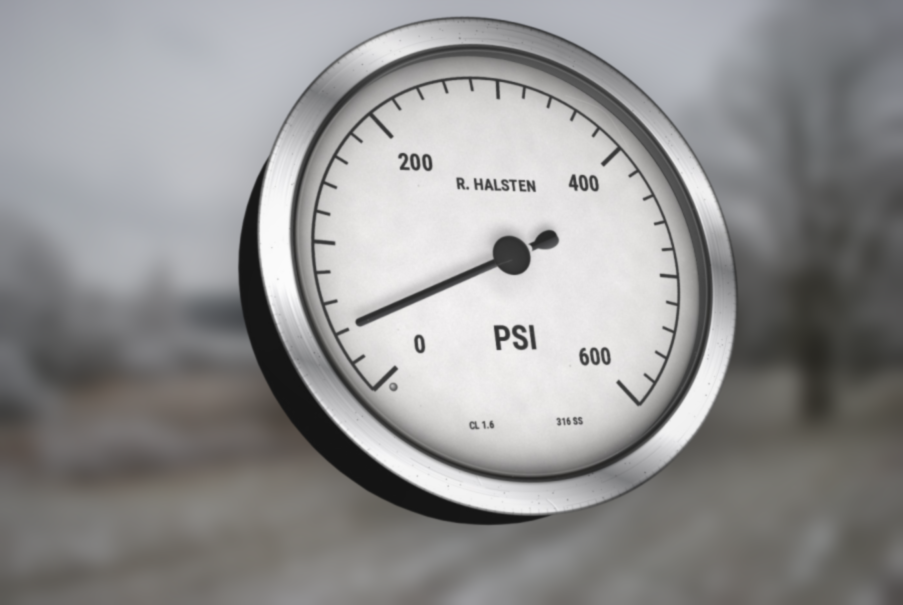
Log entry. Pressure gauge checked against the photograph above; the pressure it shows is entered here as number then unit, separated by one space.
40 psi
